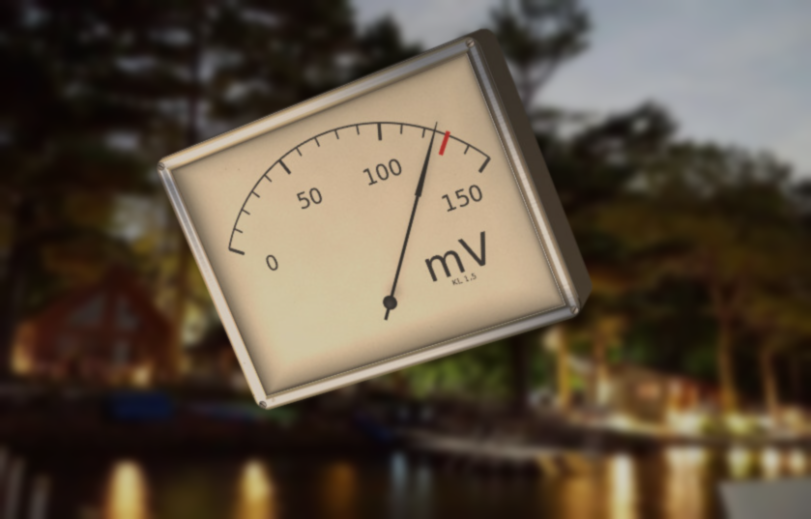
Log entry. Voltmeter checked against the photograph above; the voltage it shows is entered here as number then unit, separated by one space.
125 mV
